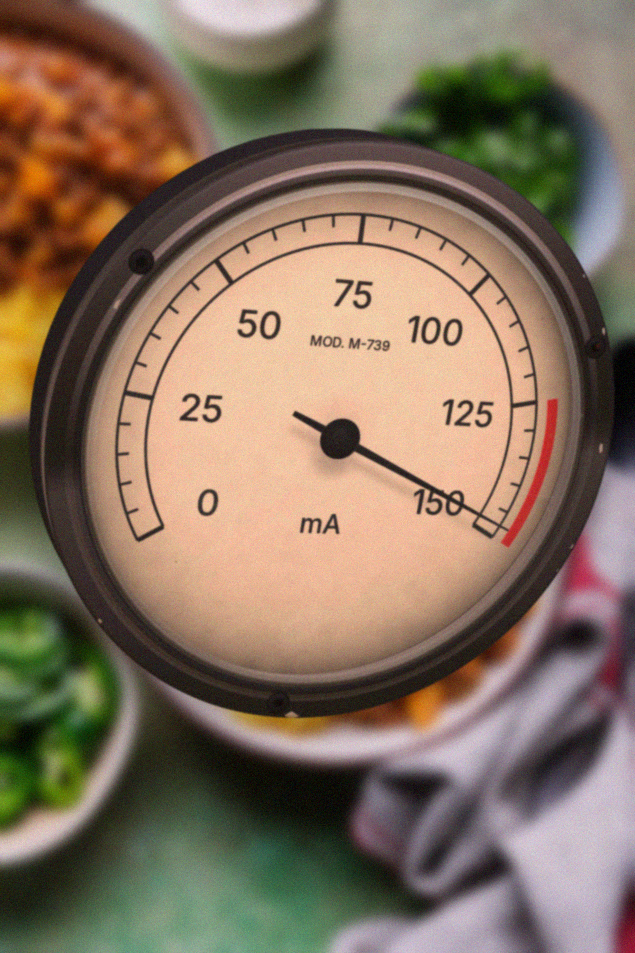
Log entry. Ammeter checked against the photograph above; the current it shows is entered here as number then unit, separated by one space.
147.5 mA
